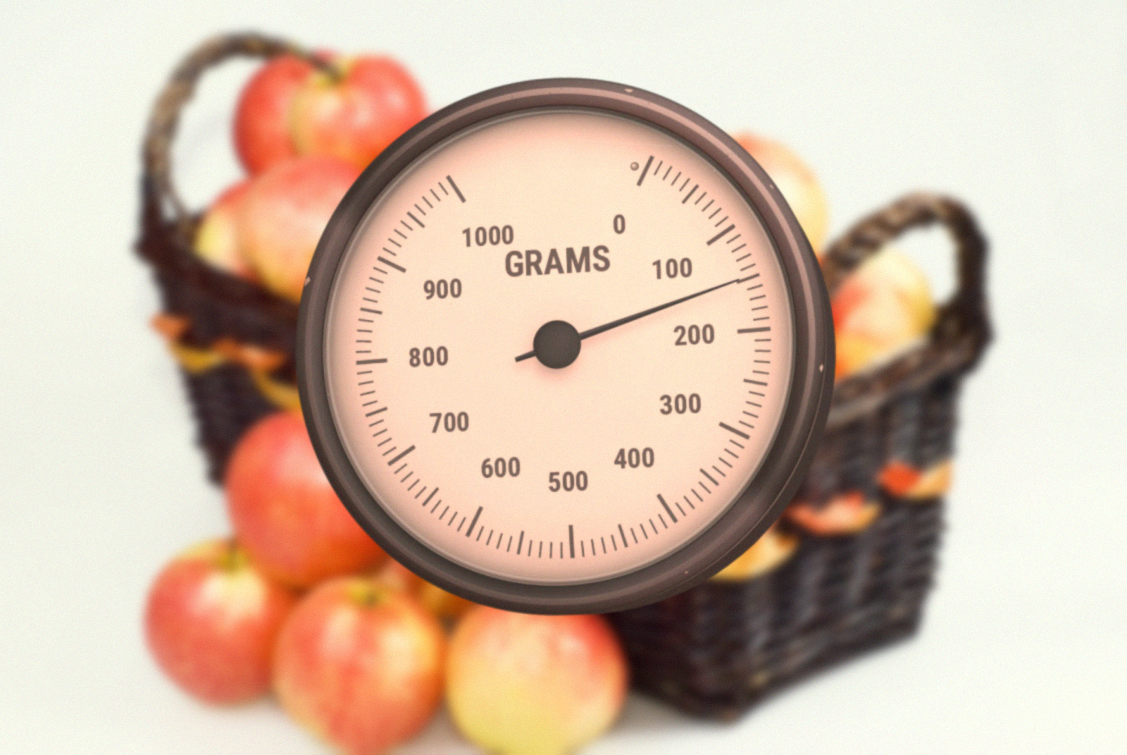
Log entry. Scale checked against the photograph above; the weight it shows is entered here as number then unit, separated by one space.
150 g
